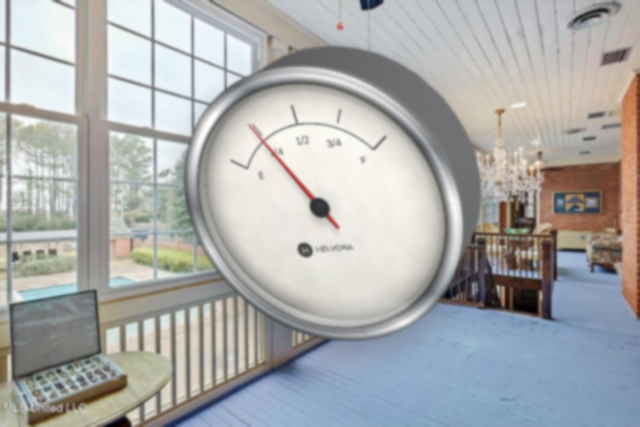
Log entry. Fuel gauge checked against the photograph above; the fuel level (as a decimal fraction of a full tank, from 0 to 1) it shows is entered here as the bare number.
0.25
